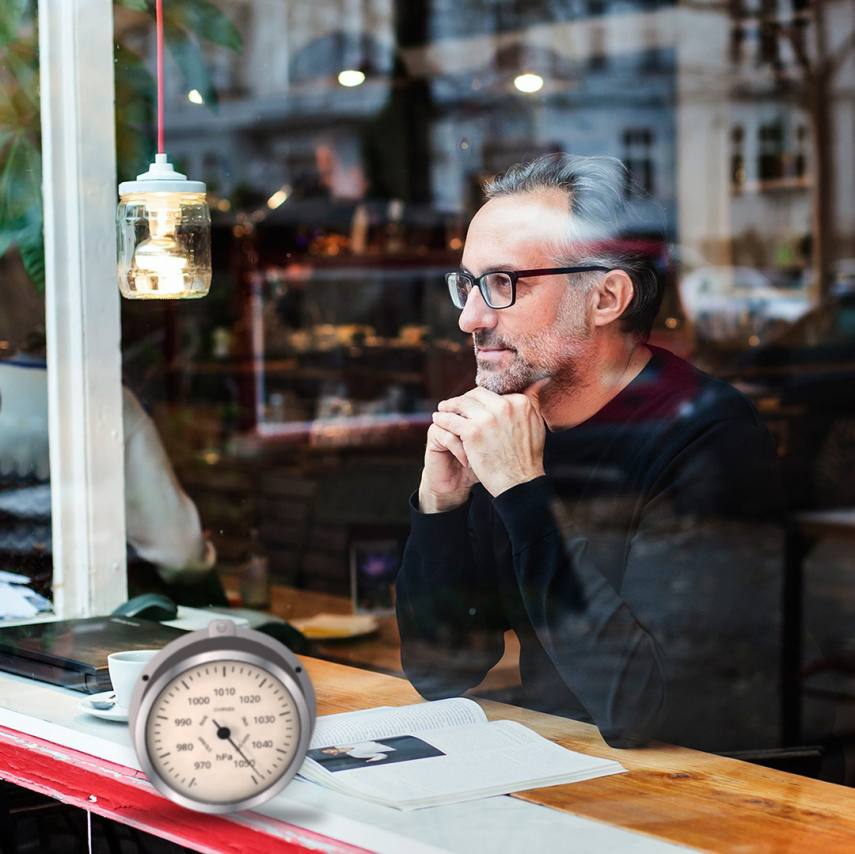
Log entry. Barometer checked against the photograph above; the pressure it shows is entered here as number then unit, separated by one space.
1048 hPa
